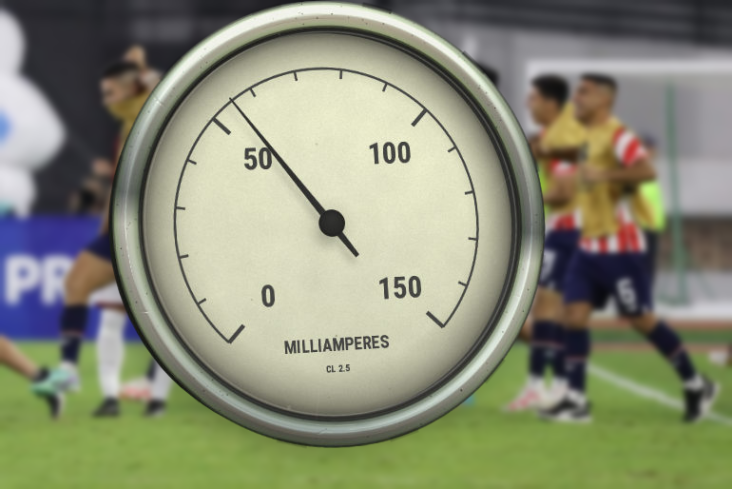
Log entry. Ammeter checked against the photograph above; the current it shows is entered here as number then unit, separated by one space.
55 mA
